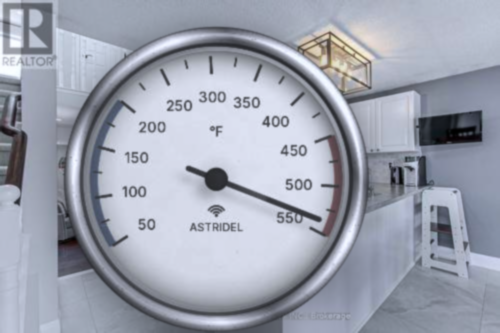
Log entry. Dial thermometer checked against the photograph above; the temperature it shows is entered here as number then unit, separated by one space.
537.5 °F
